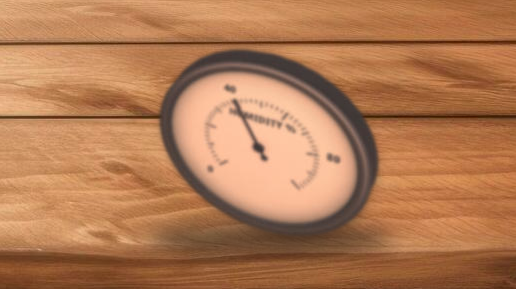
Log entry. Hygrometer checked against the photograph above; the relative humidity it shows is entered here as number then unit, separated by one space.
40 %
